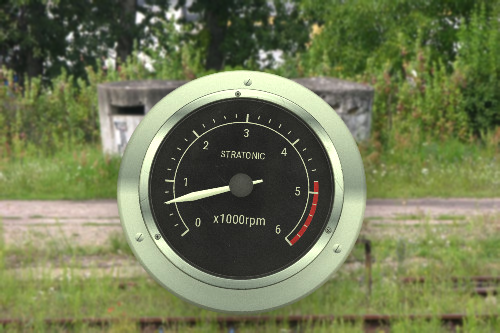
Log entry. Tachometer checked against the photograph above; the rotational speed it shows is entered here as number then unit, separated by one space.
600 rpm
